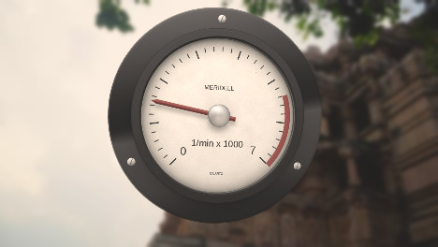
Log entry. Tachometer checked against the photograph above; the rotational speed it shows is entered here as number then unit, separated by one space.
1500 rpm
